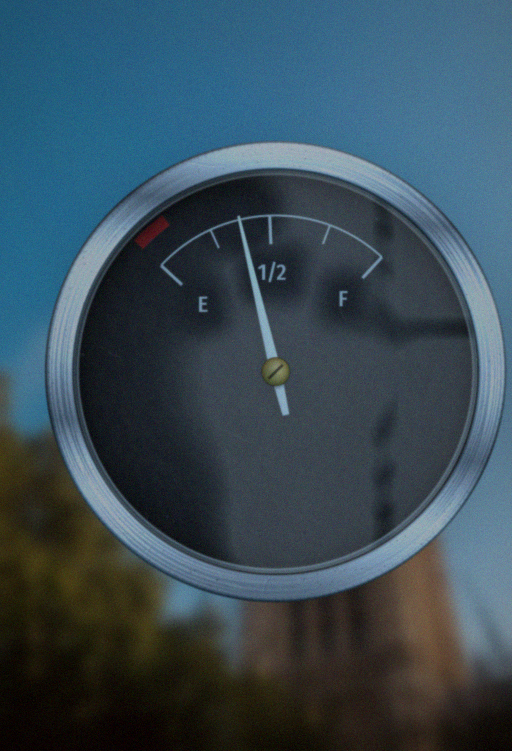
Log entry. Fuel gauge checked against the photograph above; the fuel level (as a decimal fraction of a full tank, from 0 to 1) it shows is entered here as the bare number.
0.375
